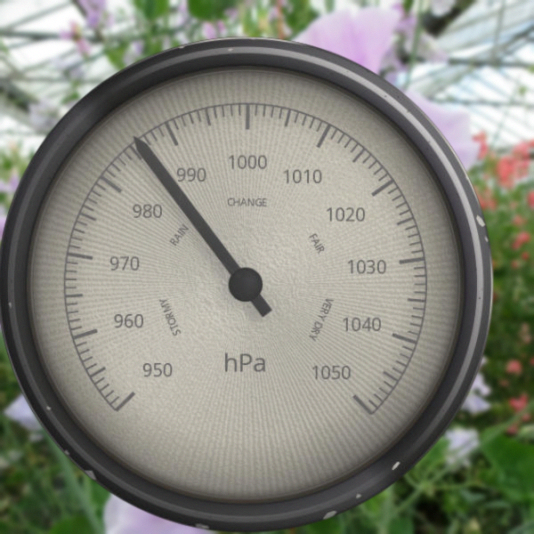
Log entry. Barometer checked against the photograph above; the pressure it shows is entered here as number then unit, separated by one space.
986 hPa
